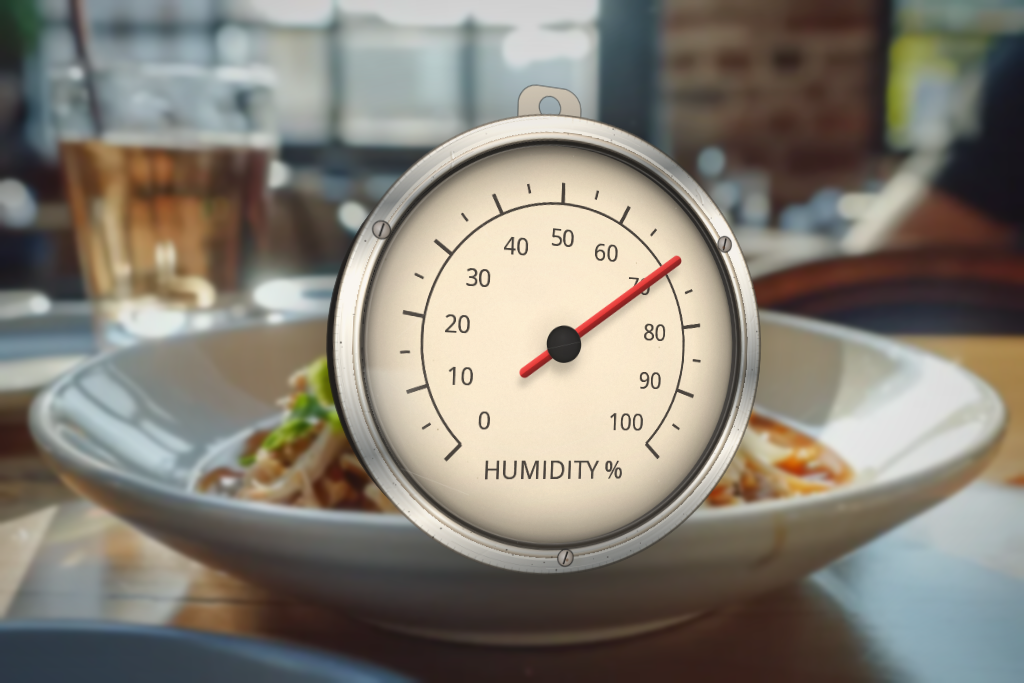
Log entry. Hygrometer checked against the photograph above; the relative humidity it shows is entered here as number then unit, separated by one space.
70 %
